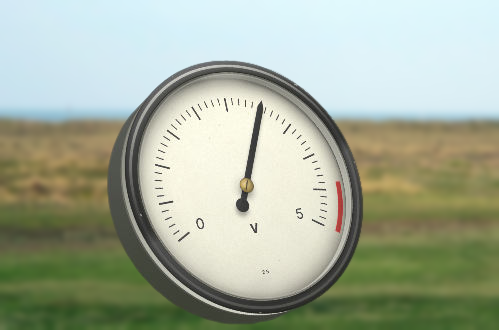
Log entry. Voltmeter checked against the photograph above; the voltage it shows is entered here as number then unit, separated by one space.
3 V
